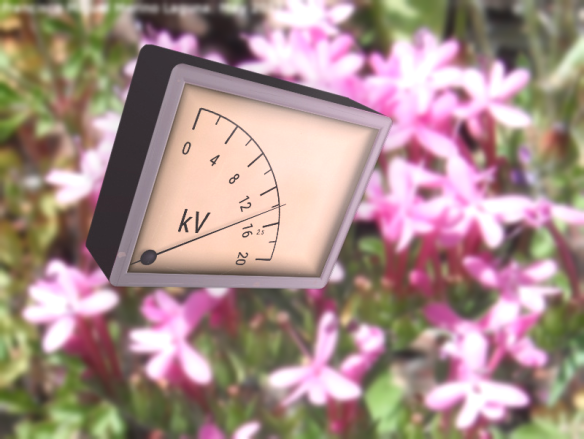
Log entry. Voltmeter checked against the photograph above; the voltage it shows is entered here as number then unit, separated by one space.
14 kV
